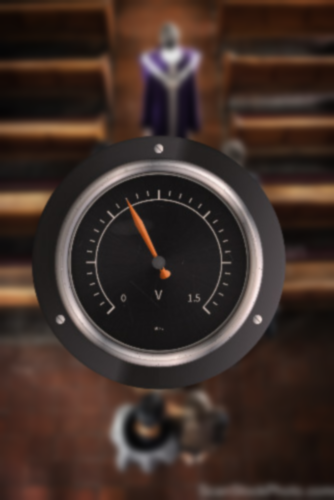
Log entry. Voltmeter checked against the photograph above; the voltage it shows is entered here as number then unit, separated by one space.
0.6 V
